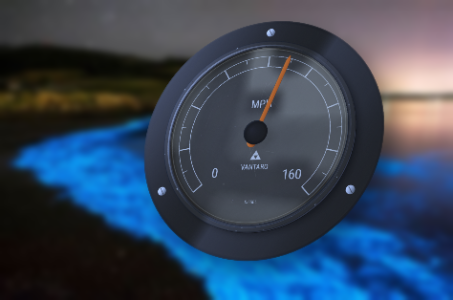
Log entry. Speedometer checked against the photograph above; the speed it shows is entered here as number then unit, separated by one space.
90 mph
